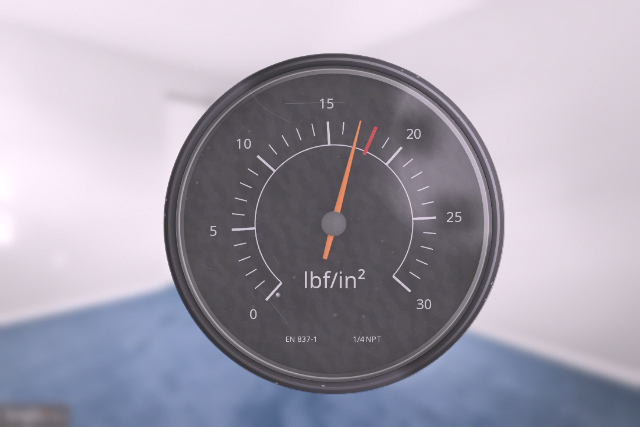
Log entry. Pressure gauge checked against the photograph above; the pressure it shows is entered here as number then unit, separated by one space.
17 psi
